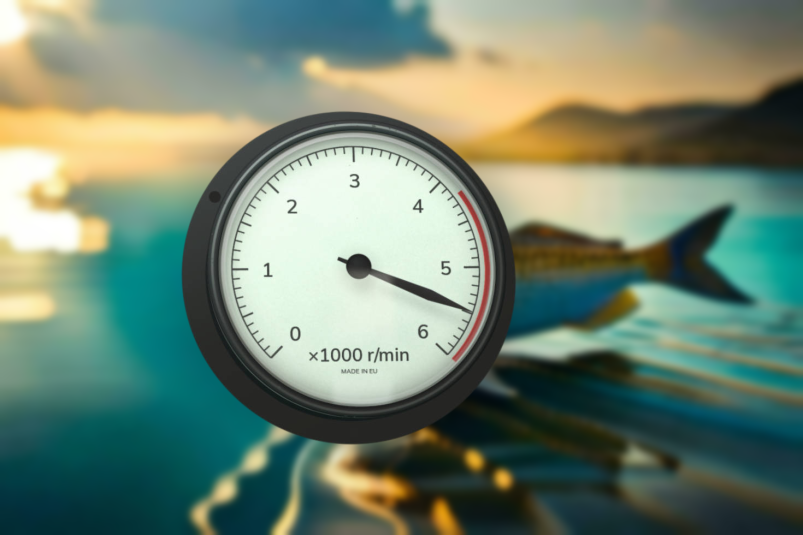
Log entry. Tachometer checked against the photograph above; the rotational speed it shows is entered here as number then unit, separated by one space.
5500 rpm
